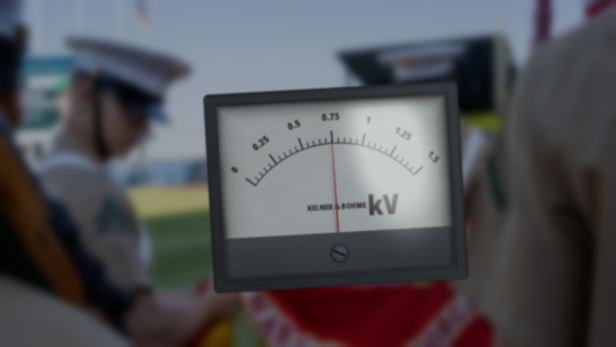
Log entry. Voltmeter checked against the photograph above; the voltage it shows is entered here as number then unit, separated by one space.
0.75 kV
